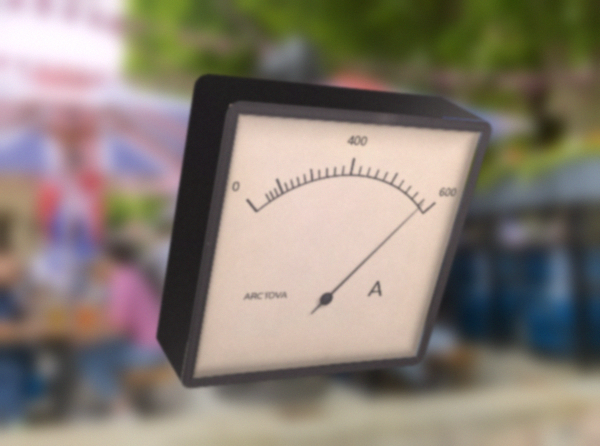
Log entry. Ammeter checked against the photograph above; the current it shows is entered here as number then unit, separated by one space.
580 A
